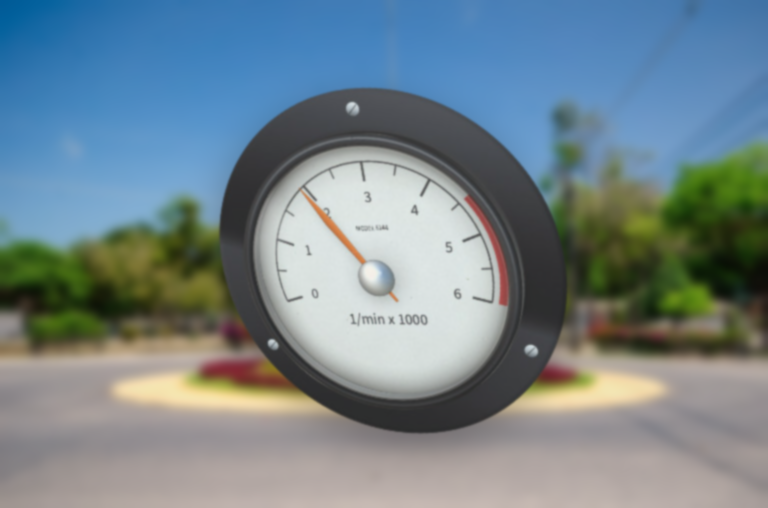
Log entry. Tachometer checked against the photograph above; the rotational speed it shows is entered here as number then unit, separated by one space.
2000 rpm
